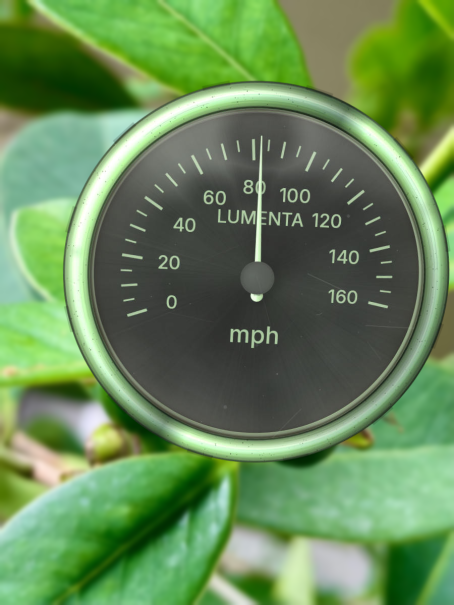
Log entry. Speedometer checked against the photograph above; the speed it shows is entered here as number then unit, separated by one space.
82.5 mph
